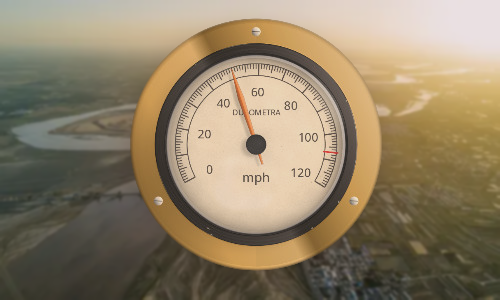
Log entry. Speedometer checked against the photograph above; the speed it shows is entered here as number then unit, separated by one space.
50 mph
